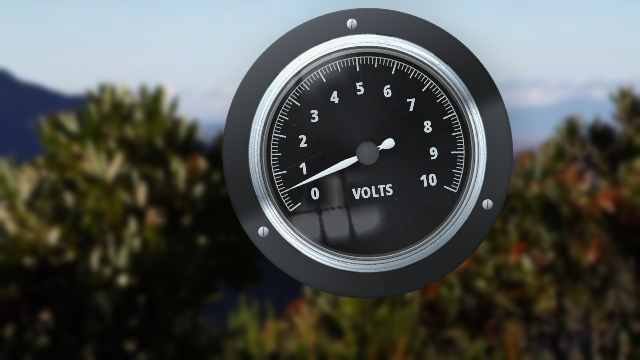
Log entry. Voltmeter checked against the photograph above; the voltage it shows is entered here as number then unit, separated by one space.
0.5 V
